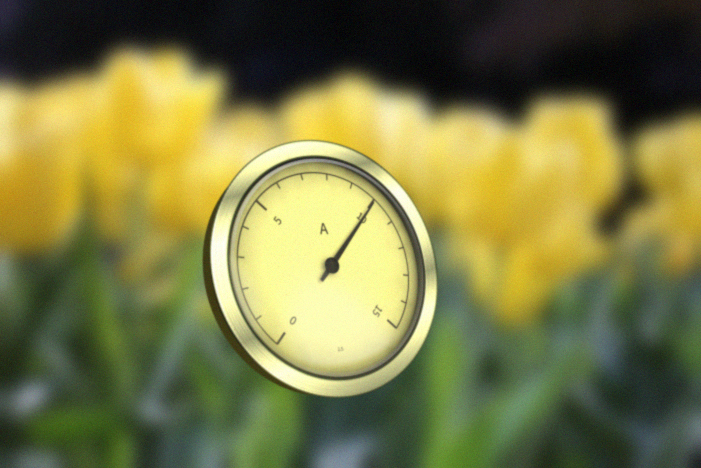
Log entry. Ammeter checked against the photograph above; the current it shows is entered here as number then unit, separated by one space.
10 A
